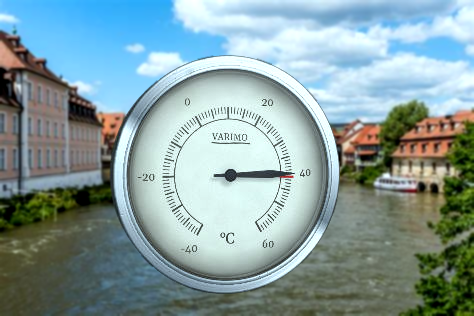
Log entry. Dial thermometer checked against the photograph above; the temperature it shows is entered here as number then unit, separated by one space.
40 °C
